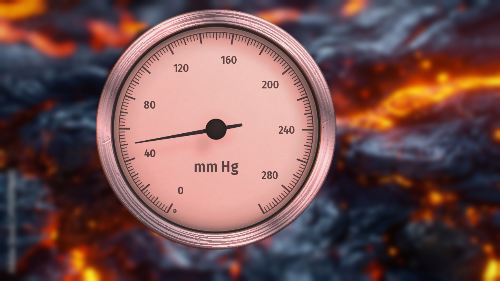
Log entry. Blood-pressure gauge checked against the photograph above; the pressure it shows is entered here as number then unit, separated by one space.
50 mmHg
